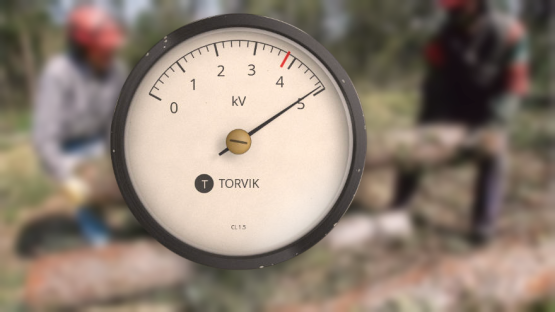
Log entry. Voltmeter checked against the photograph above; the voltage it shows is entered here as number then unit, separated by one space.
4.9 kV
